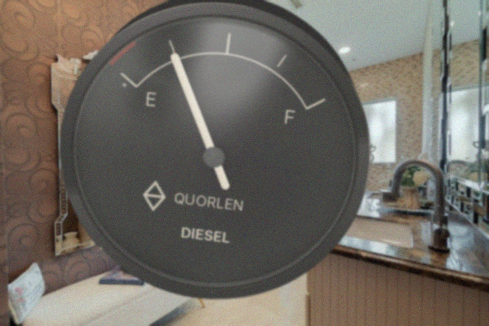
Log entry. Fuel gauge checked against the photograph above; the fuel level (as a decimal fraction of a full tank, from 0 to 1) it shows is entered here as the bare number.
0.25
